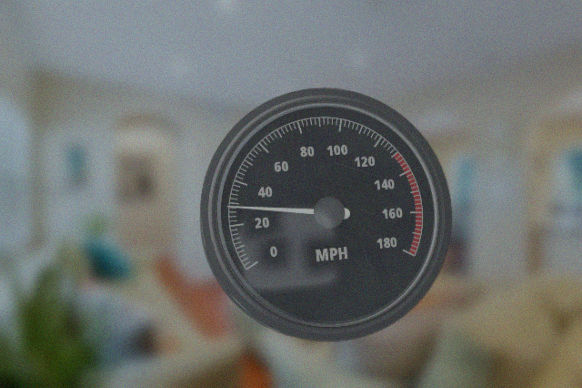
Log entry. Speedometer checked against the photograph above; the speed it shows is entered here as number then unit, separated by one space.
28 mph
